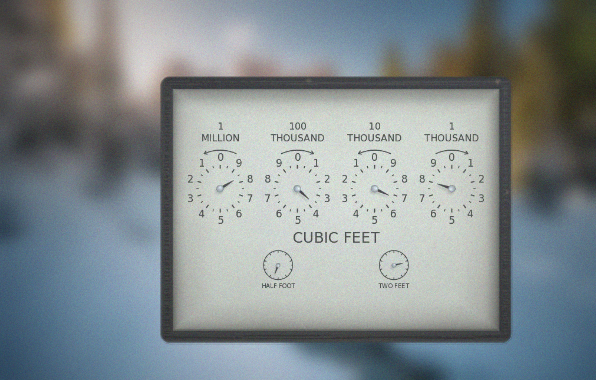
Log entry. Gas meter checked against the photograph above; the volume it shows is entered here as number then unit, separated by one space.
836800 ft³
